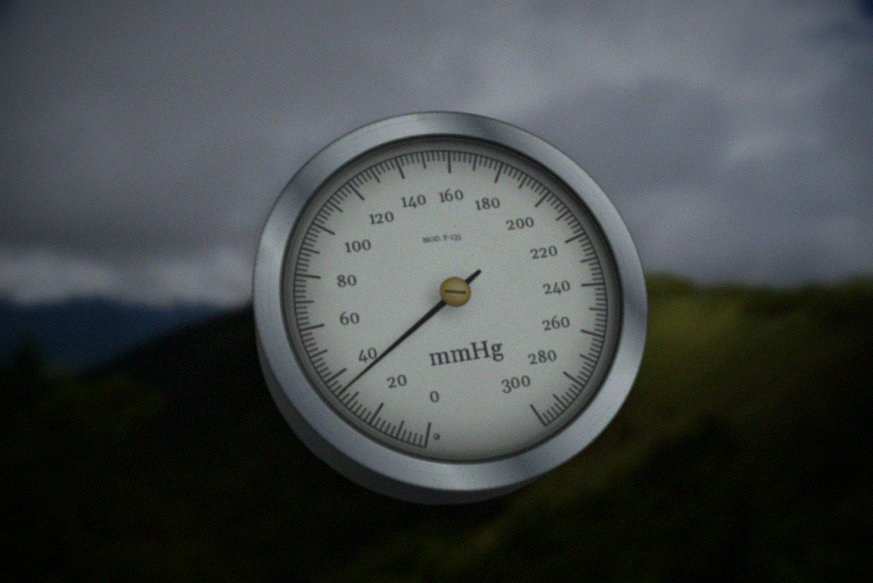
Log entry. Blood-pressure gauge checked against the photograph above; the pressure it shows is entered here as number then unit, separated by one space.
34 mmHg
